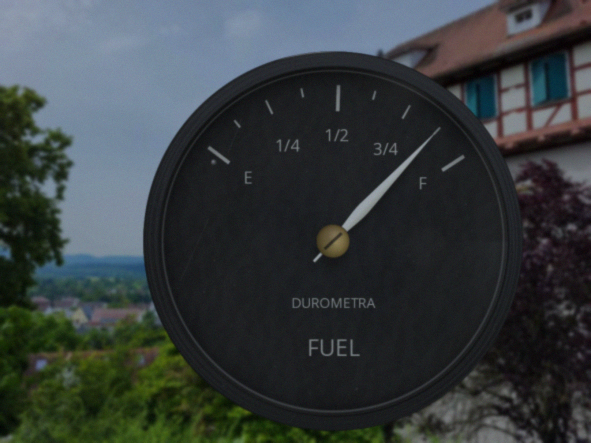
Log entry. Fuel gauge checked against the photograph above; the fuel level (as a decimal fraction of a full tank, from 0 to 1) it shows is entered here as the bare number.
0.875
